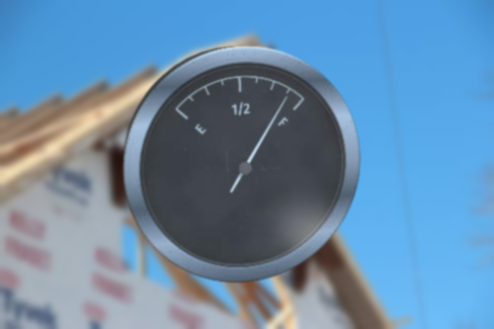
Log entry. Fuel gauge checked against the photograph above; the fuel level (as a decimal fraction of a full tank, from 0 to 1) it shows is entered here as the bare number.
0.875
